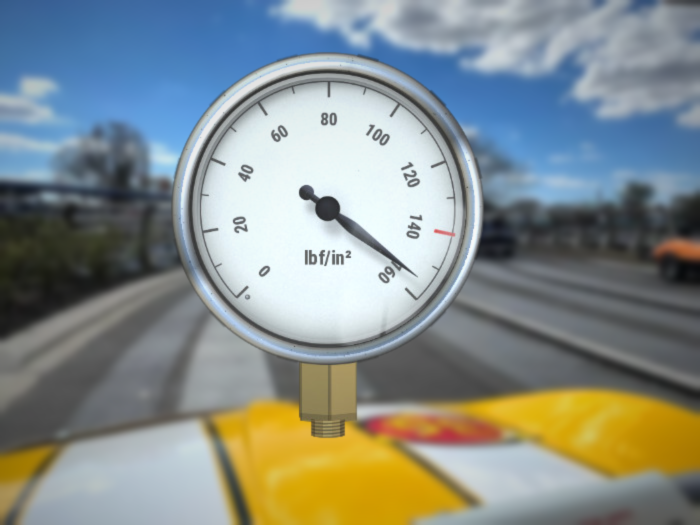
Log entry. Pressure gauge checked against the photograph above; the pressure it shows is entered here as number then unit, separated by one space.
155 psi
